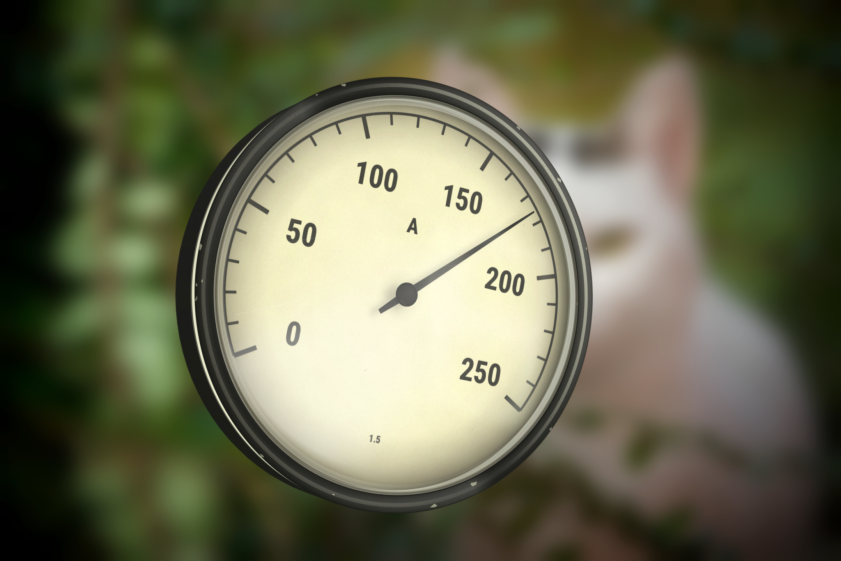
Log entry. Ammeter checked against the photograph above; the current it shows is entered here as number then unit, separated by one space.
175 A
